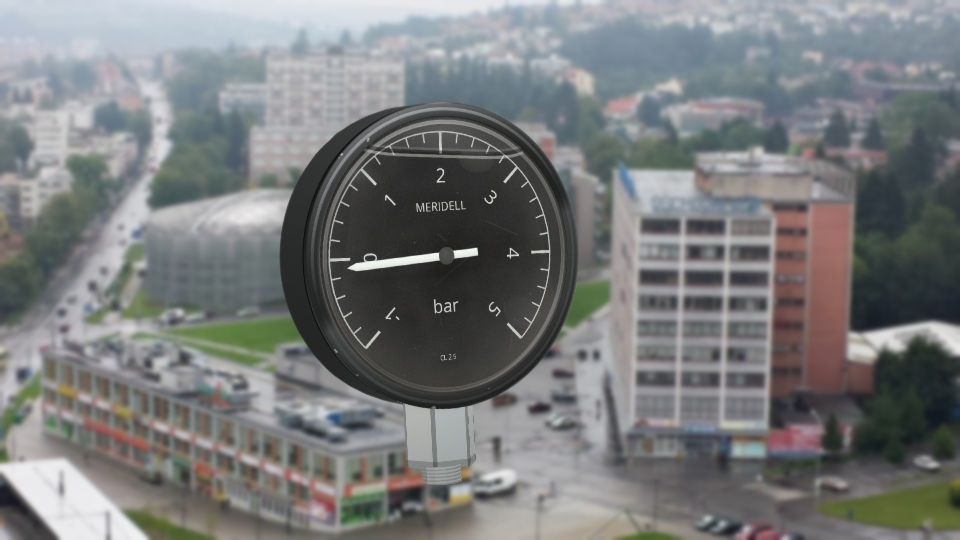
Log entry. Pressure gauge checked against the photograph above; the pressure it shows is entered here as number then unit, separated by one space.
-0.1 bar
